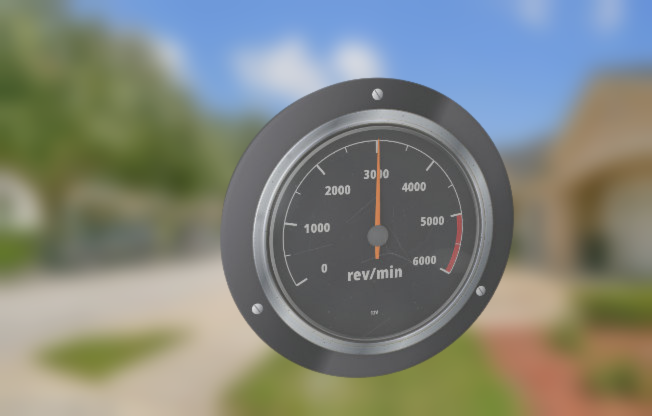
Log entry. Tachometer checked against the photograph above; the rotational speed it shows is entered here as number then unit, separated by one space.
3000 rpm
